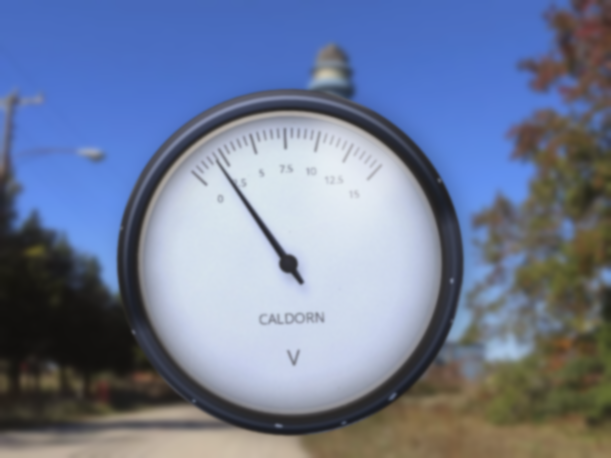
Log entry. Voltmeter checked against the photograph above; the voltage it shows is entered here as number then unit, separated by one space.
2 V
